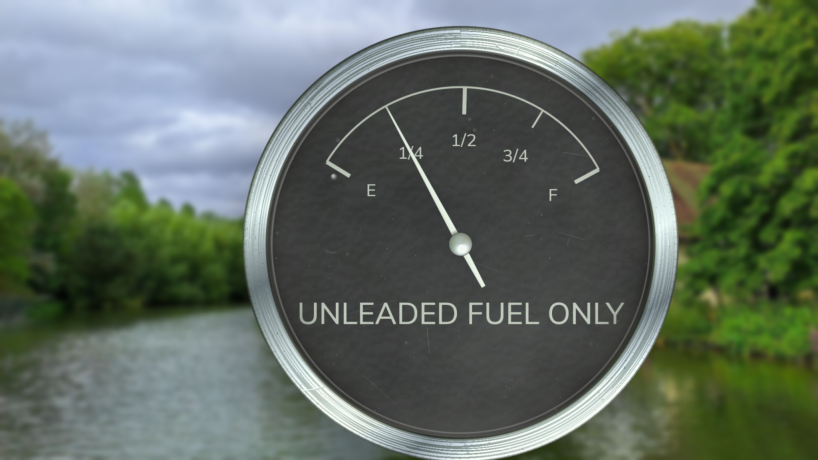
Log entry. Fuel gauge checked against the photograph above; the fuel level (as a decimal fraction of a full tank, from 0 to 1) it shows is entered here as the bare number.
0.25
